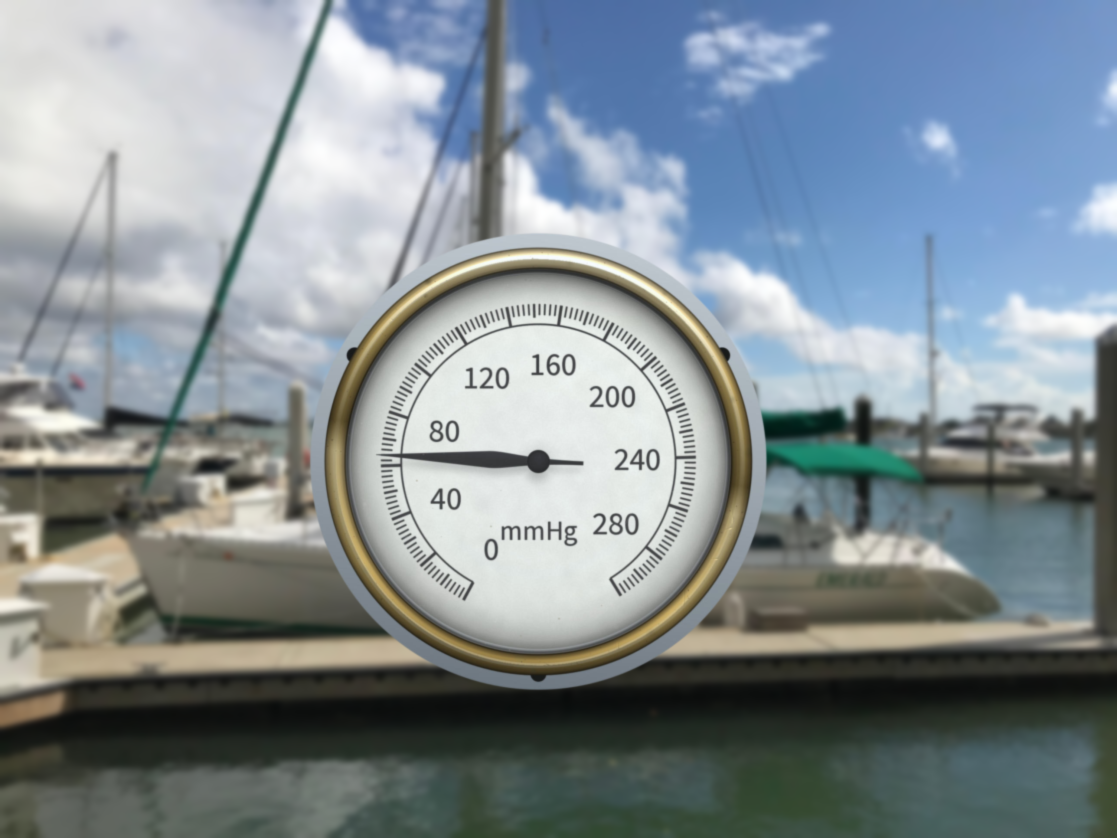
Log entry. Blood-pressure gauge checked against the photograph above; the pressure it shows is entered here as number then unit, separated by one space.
64 mmHg
